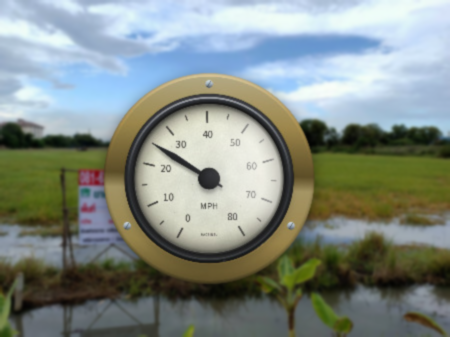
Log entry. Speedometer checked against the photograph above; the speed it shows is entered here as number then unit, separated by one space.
25 mph
